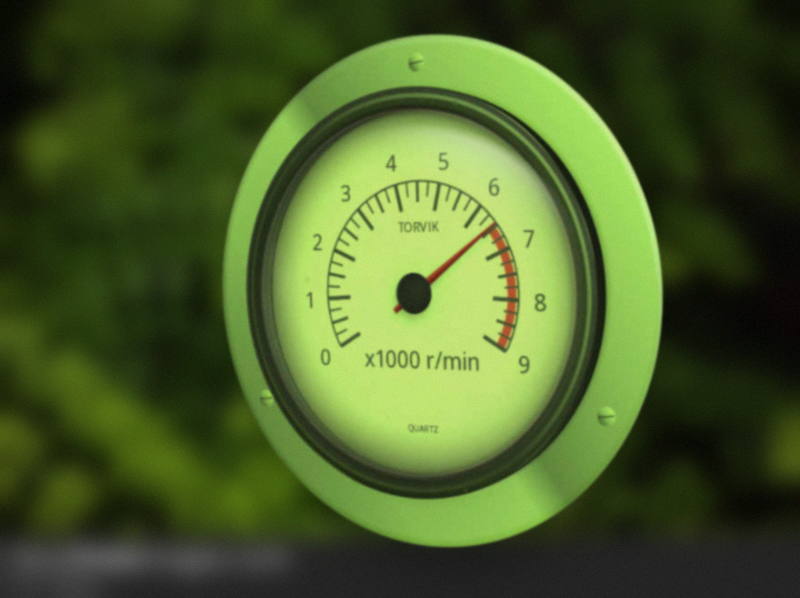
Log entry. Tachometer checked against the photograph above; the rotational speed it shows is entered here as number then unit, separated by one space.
6500 rpm
